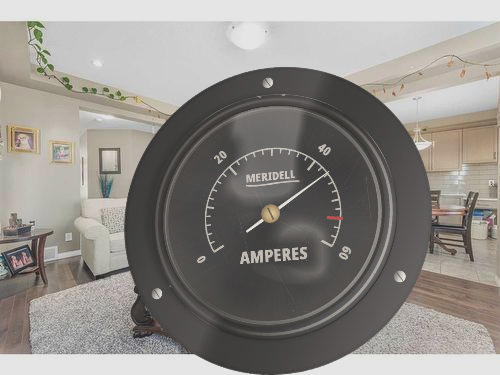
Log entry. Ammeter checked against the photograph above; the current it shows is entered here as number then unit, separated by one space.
44 A
